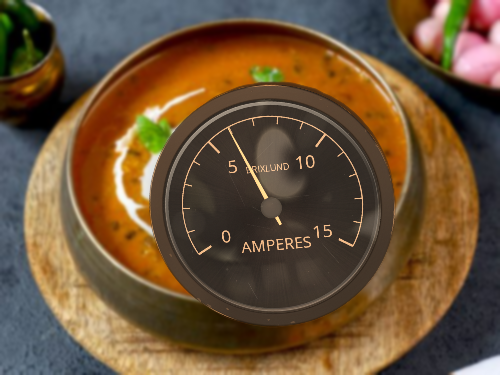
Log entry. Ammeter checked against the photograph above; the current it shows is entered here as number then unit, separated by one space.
6 A
